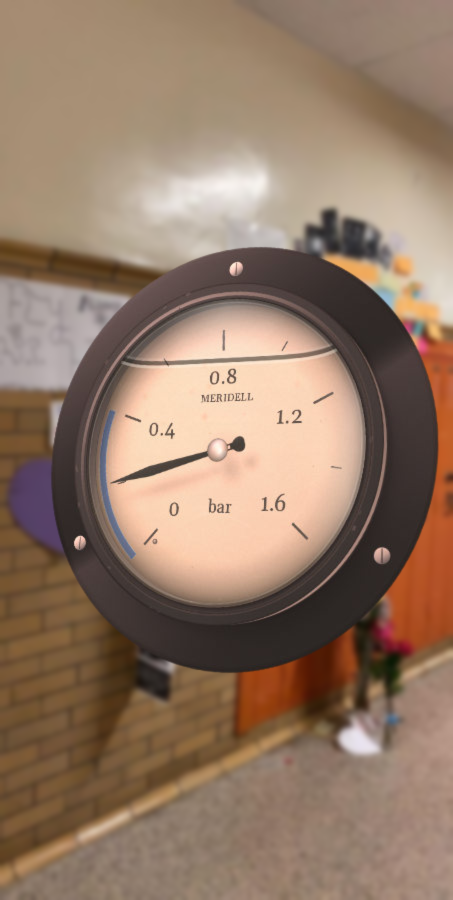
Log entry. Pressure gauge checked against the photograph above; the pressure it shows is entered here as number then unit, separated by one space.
0.2 bar
